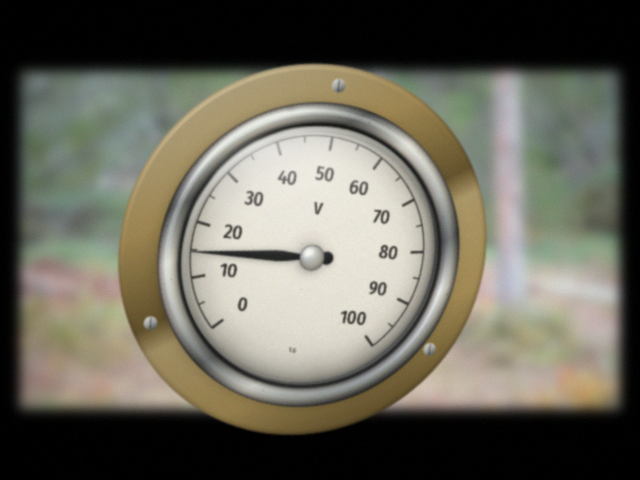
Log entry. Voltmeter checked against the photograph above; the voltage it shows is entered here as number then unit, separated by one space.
15 V
